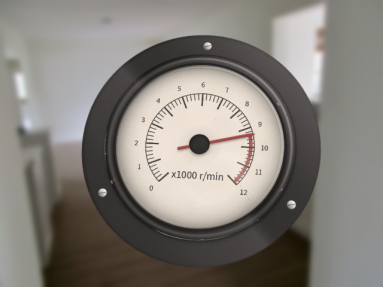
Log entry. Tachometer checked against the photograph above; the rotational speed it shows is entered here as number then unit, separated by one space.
9400 rpm
